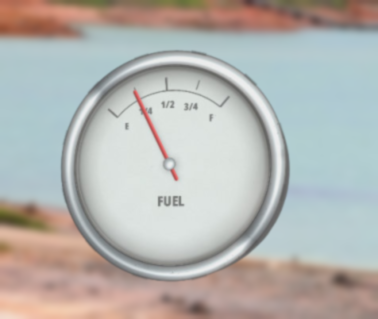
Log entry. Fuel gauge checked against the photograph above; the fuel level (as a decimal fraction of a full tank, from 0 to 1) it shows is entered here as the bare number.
0.25
